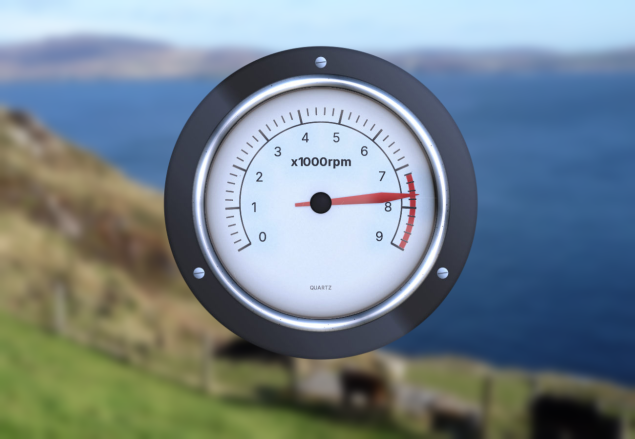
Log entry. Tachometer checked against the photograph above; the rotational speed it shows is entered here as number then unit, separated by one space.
7700 rpm
